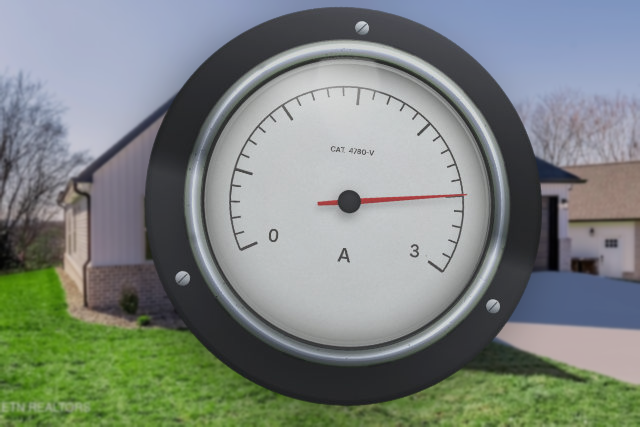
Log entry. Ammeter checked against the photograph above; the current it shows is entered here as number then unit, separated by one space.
2.5 A
